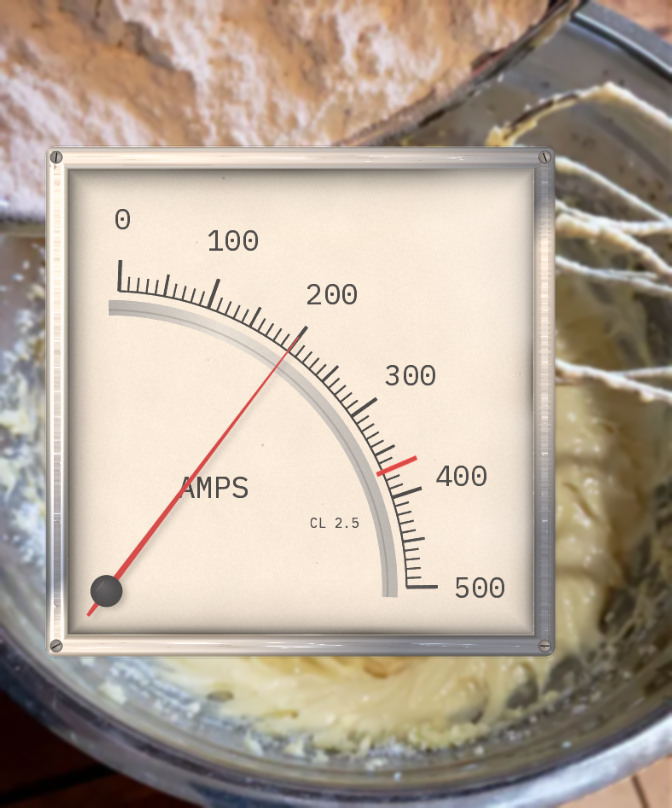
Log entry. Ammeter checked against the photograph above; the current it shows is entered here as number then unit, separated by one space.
200 A
